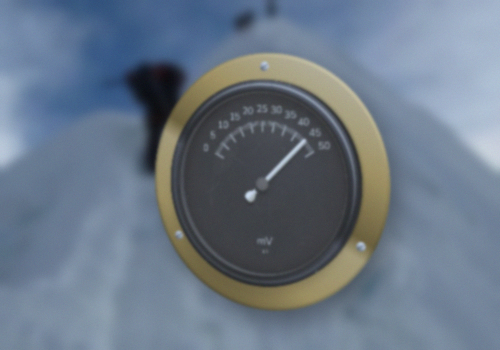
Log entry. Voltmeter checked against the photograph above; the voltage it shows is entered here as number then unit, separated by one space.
45 mV
